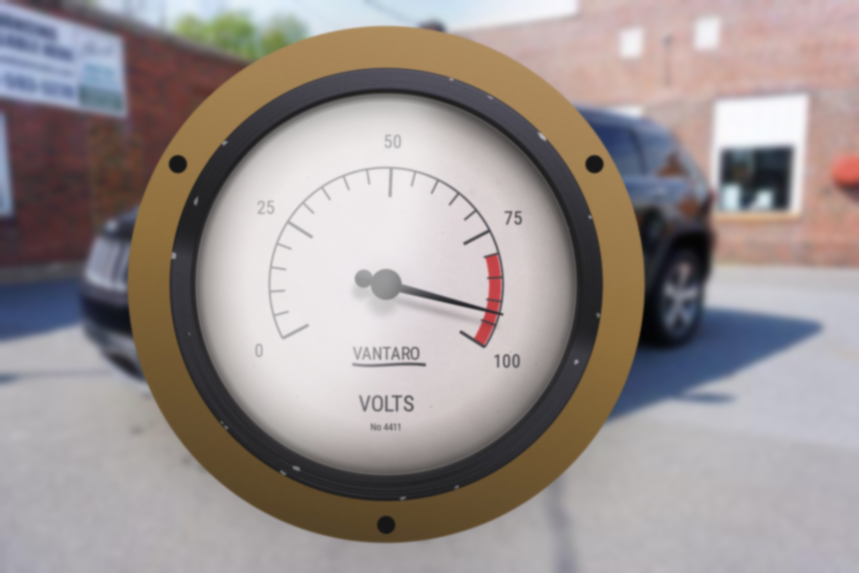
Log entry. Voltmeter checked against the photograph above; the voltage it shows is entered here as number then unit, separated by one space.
92.5 V
